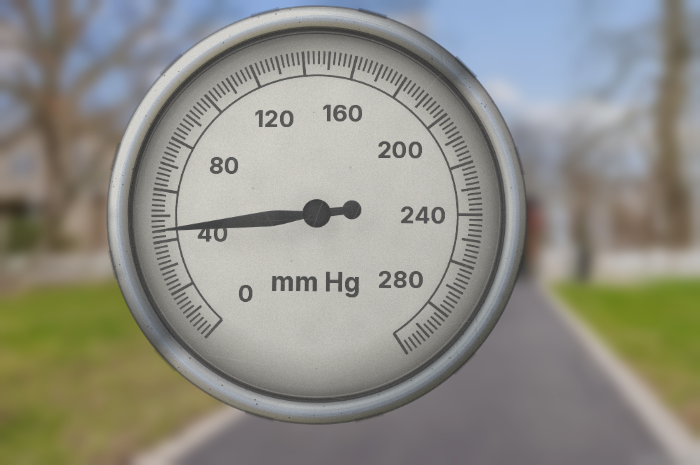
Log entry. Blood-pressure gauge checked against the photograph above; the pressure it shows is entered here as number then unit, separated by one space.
44 mmHg
